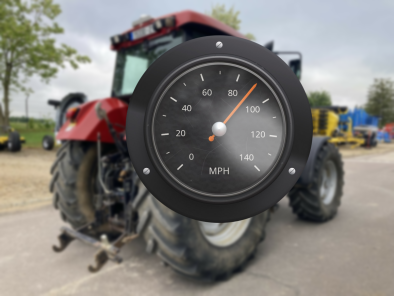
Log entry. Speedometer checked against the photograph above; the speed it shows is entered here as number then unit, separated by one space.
90 mph
